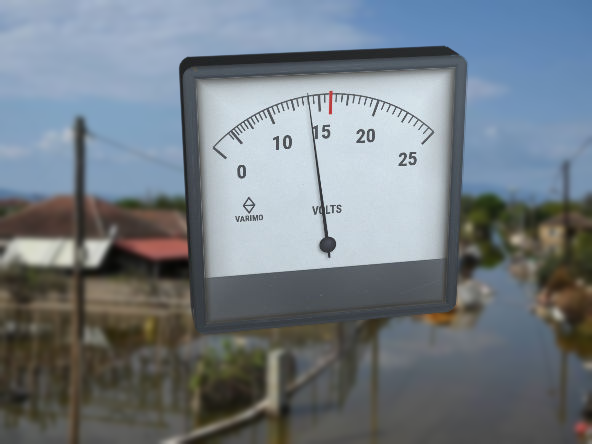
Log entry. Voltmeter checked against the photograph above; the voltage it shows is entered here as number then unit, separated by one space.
14 V
